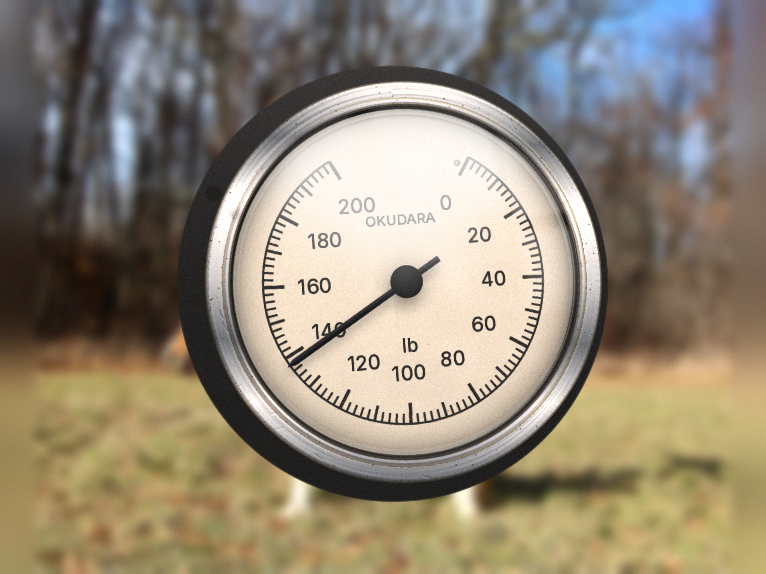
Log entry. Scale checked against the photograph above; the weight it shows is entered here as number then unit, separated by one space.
138 lb
